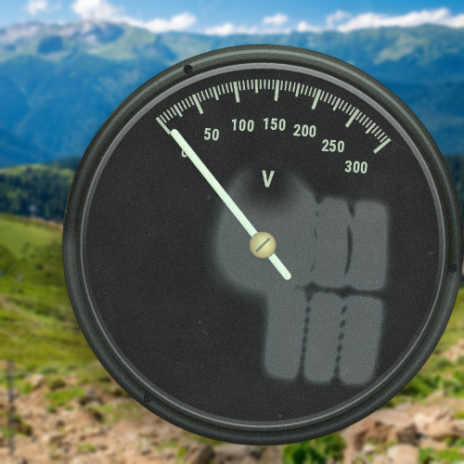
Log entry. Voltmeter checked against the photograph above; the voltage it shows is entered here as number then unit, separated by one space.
5 V
